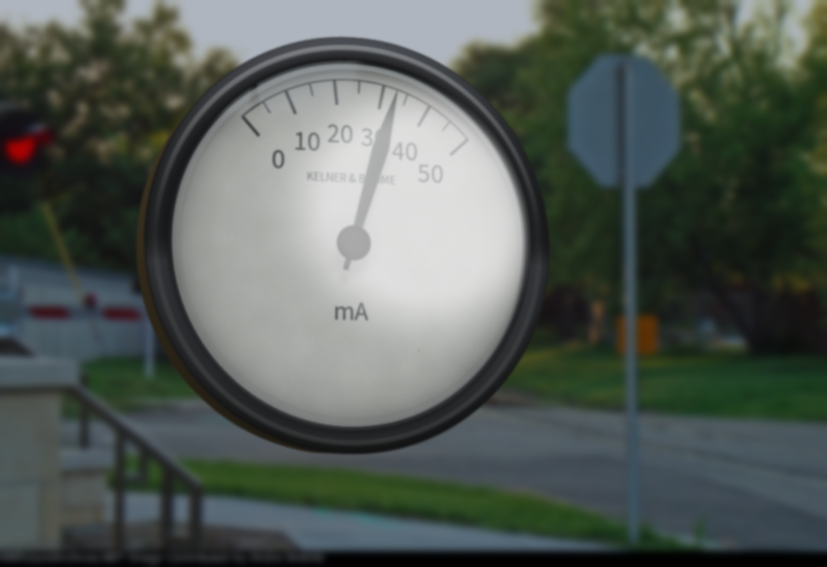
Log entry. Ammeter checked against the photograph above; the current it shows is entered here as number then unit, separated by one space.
32.5 mA
